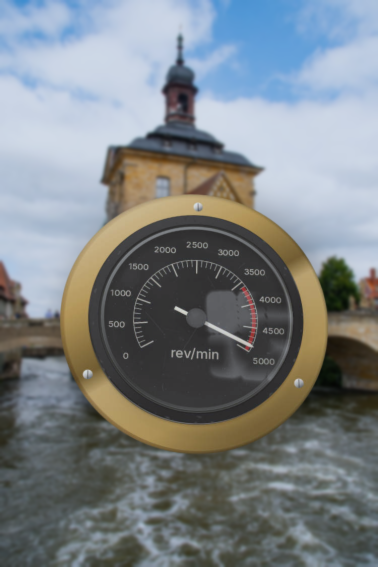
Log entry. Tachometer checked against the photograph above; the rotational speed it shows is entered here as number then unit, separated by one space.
4900 rpm
